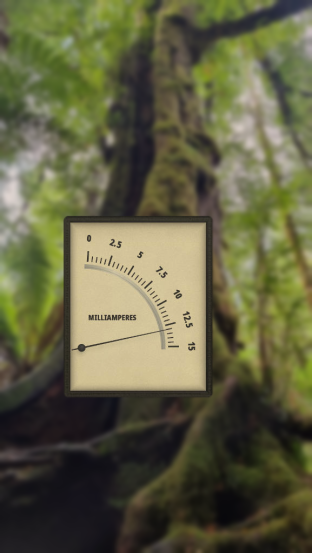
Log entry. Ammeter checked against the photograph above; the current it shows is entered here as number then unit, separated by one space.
13 mA
